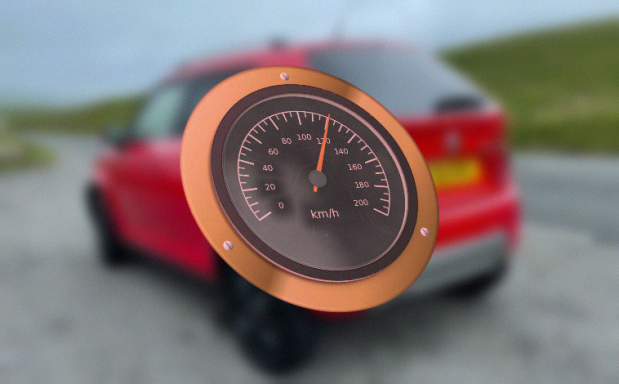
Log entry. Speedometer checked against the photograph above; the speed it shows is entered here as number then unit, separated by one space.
120 km/h
